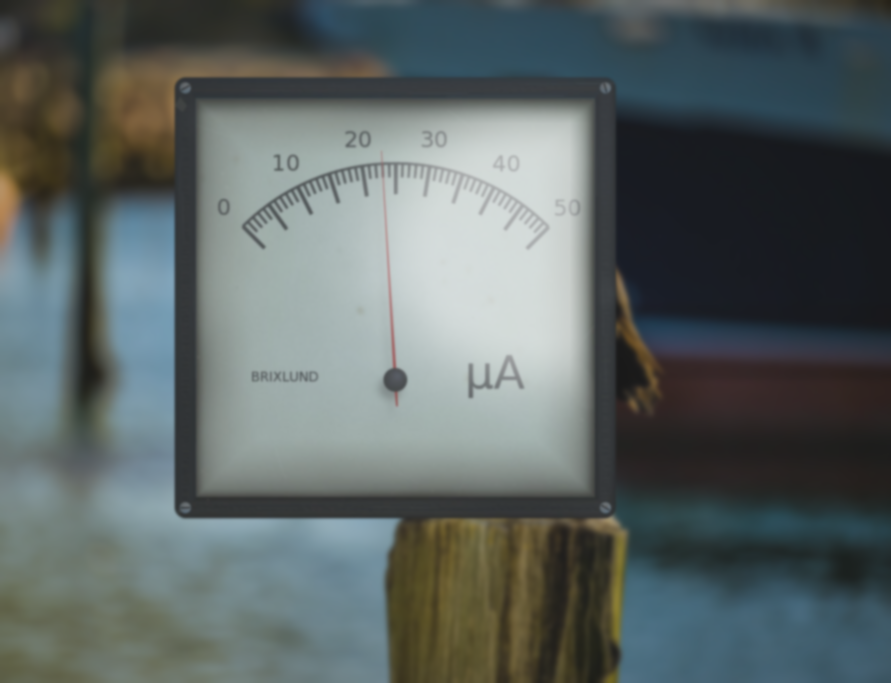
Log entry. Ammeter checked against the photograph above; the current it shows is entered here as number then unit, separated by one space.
23 µA
